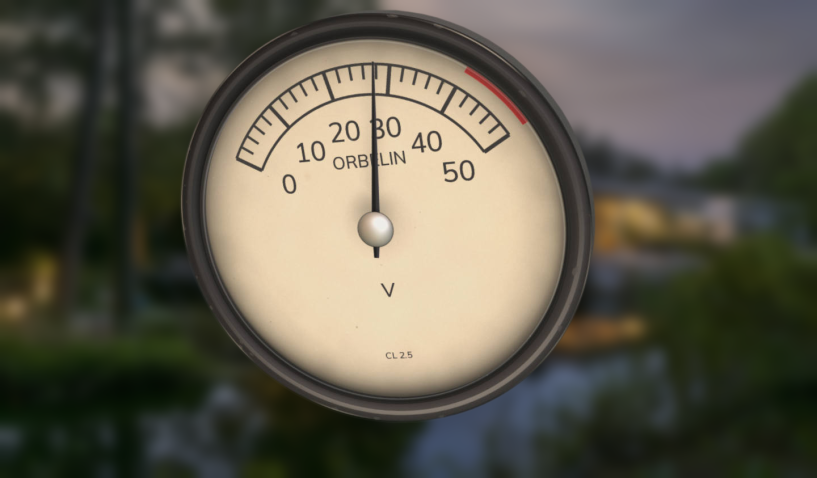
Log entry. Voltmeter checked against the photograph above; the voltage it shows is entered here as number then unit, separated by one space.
28 V
